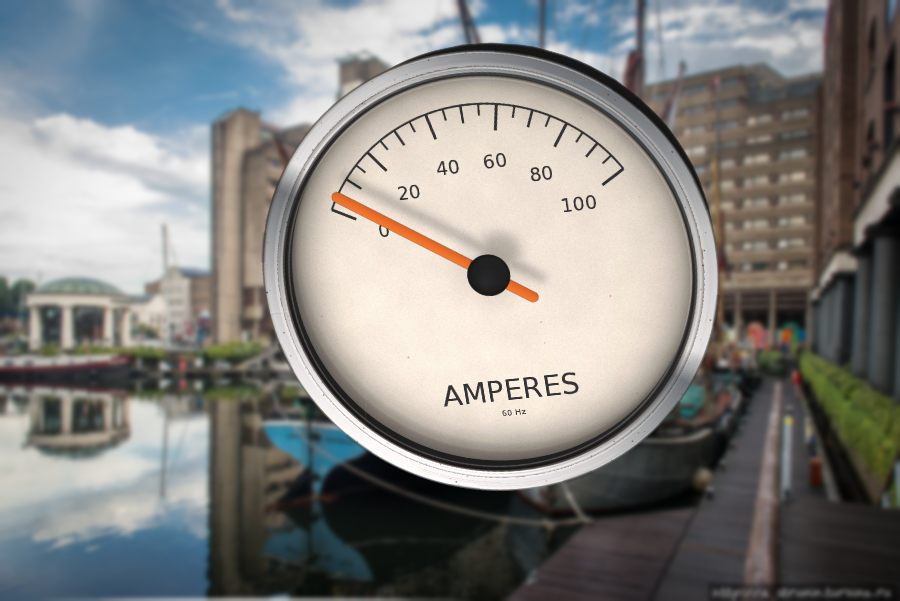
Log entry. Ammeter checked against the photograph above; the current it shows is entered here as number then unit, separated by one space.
5 A
